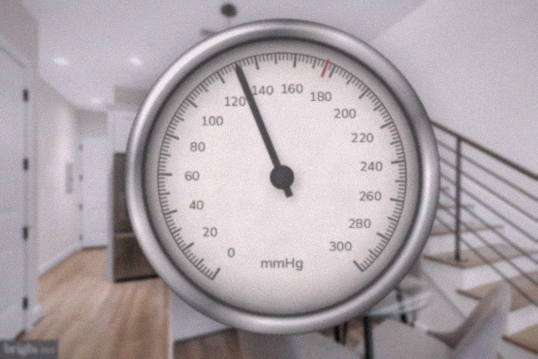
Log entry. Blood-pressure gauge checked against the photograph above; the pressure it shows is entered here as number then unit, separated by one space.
130 mmHg
